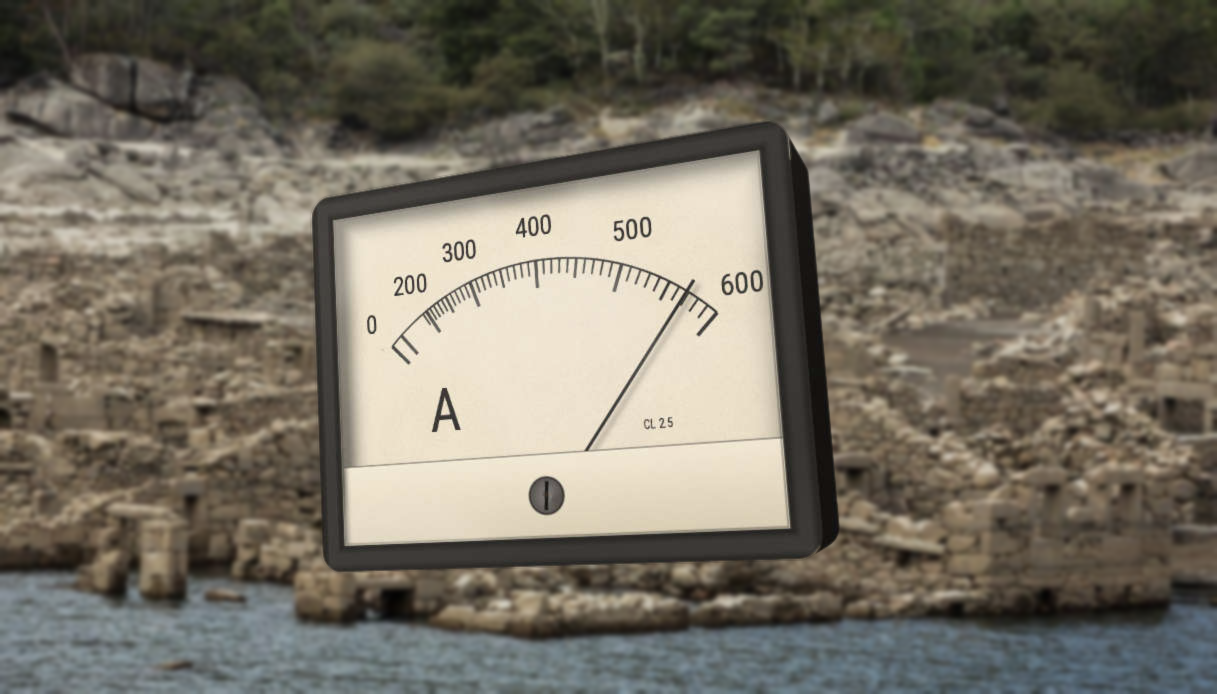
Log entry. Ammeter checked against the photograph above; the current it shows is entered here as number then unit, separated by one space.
570 A
